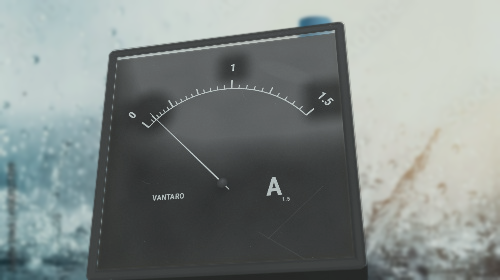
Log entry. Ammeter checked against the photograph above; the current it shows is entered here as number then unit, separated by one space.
0.25 A
